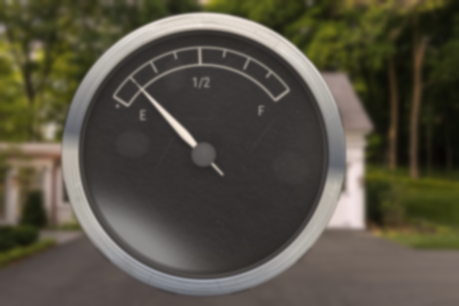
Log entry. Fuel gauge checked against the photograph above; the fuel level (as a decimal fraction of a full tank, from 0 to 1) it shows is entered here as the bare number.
0.125
